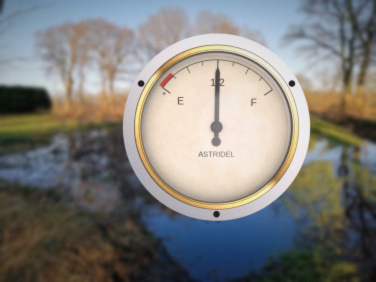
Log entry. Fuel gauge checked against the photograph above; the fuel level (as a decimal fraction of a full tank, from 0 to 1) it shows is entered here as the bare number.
0.5
